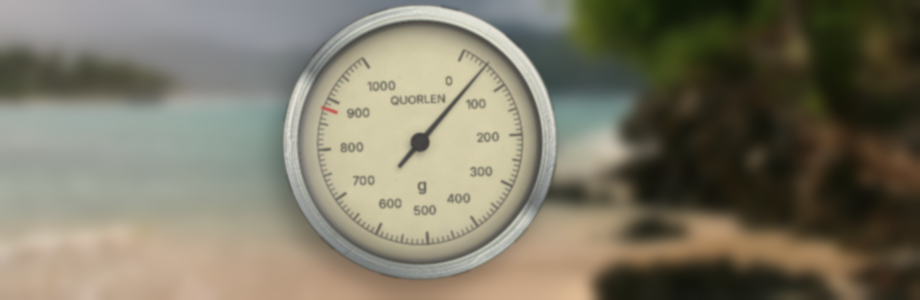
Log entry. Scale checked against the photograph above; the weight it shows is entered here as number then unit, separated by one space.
50 g
